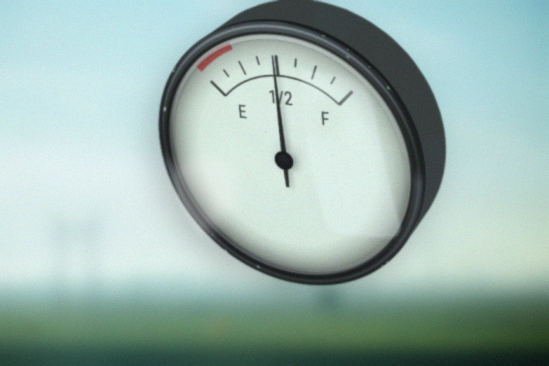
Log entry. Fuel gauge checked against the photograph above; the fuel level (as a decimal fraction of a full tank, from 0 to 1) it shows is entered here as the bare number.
0.5
